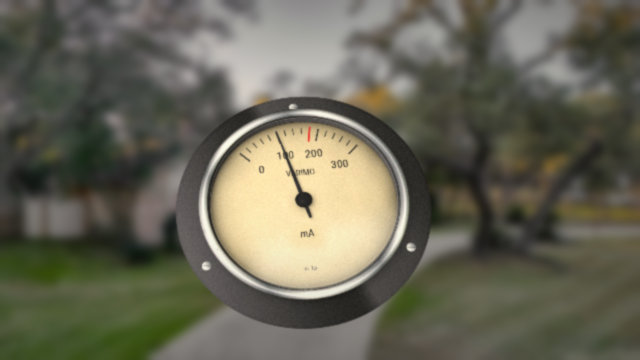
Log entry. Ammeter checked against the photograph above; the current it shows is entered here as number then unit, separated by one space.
100 mA
